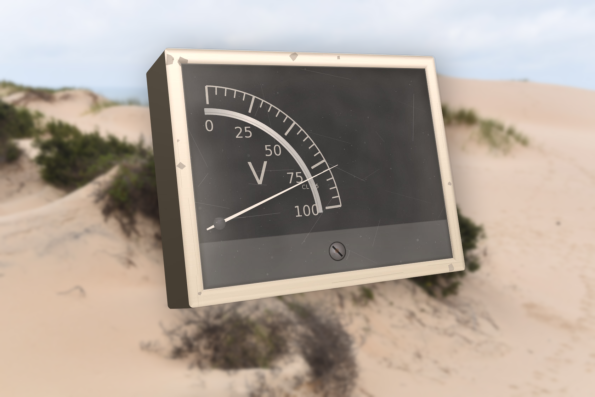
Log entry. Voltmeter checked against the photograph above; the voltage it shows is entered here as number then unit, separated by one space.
80 V
